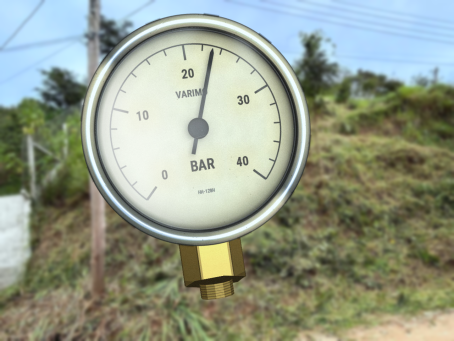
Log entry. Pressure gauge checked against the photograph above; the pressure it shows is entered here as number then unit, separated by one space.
23 bar
